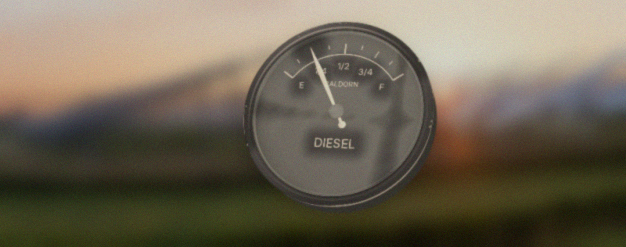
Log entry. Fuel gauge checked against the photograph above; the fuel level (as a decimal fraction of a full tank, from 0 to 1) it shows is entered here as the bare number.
0.25
